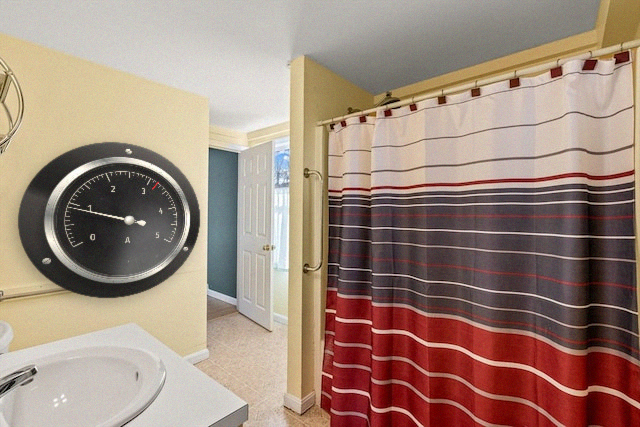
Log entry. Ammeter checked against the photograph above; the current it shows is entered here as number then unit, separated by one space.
0.9 A
